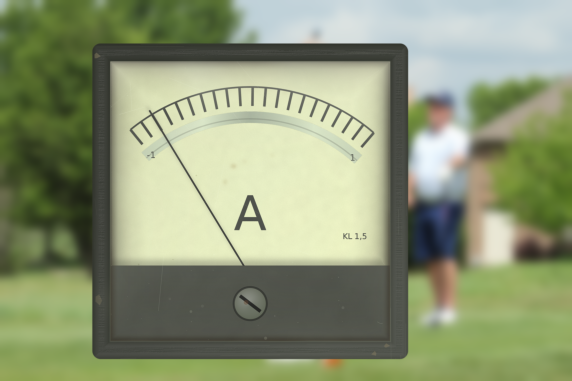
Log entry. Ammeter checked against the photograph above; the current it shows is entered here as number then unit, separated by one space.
-0.8 A
